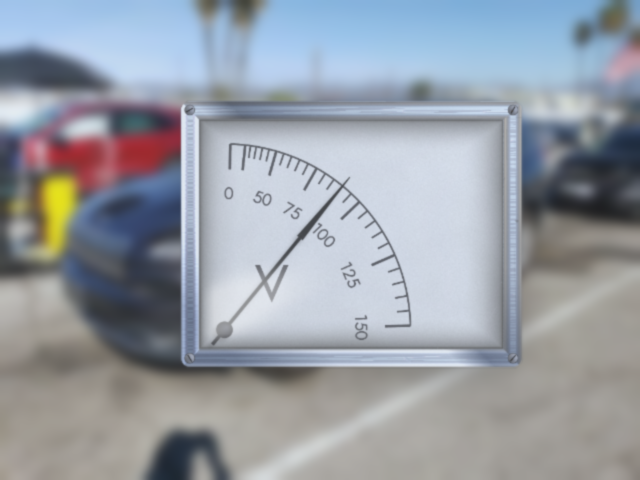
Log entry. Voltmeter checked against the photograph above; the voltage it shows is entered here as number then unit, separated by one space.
90 V
